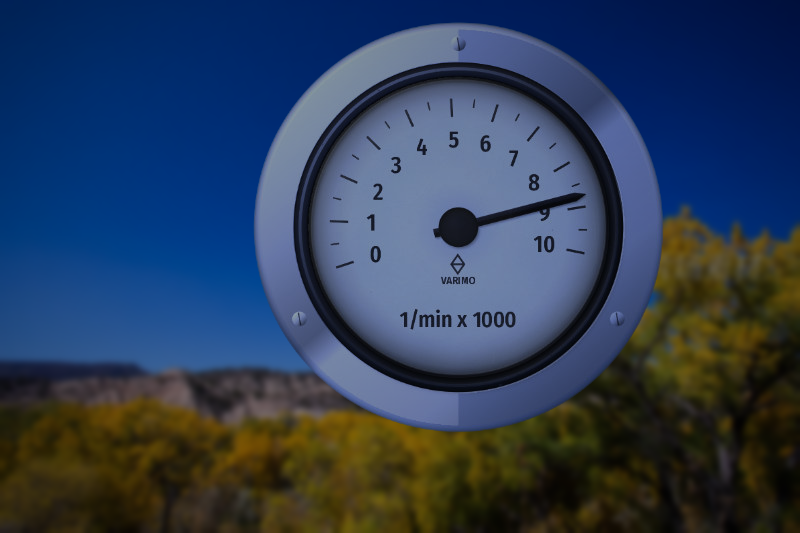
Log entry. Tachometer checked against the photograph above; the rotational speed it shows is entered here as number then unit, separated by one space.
8750 rpm
